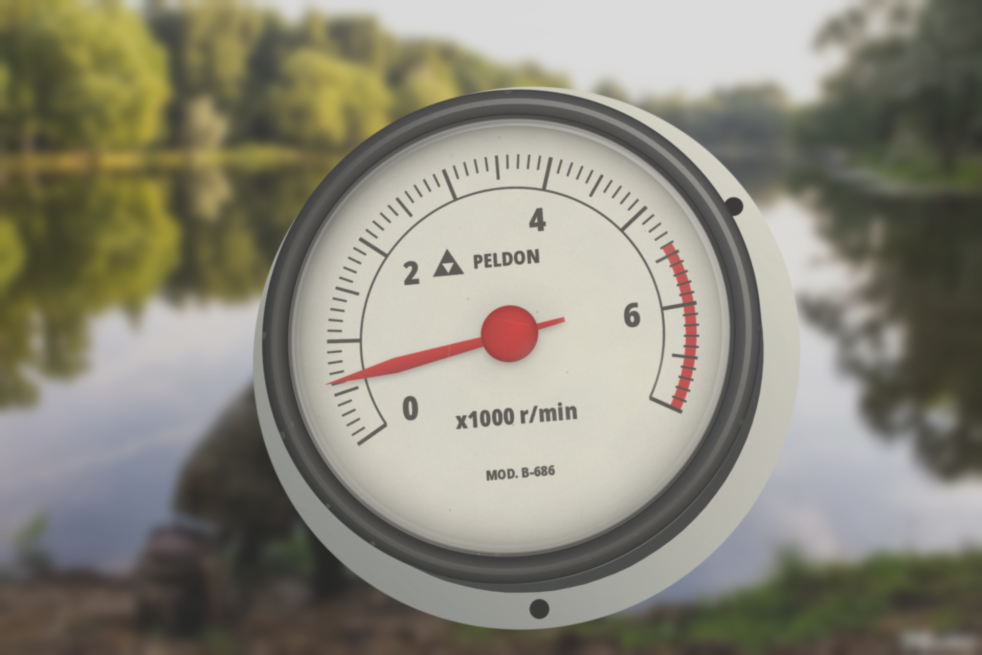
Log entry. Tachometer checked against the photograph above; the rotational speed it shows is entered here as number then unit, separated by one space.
600 rpm
